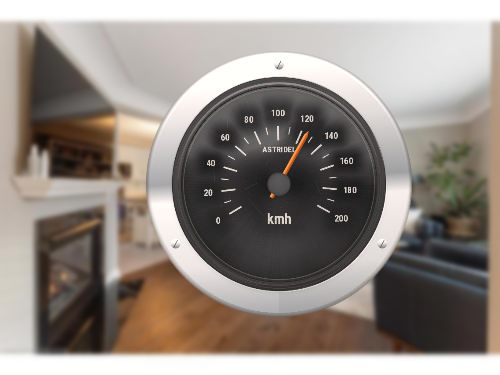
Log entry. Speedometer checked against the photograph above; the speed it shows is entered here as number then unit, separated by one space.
125 km/h
